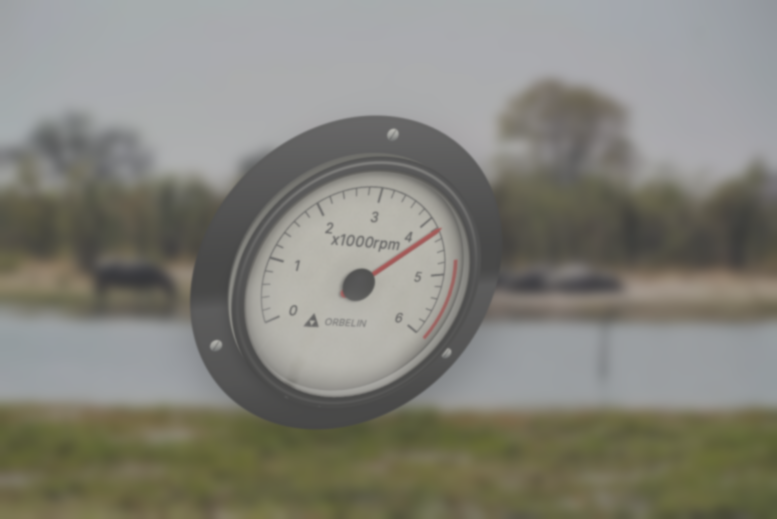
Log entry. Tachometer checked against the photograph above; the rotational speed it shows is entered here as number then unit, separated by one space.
4200 rpm
